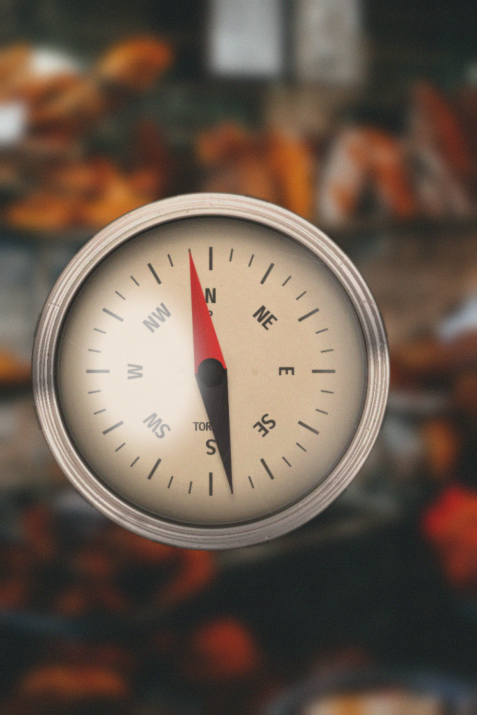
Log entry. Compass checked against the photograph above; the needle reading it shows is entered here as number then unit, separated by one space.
350 °
